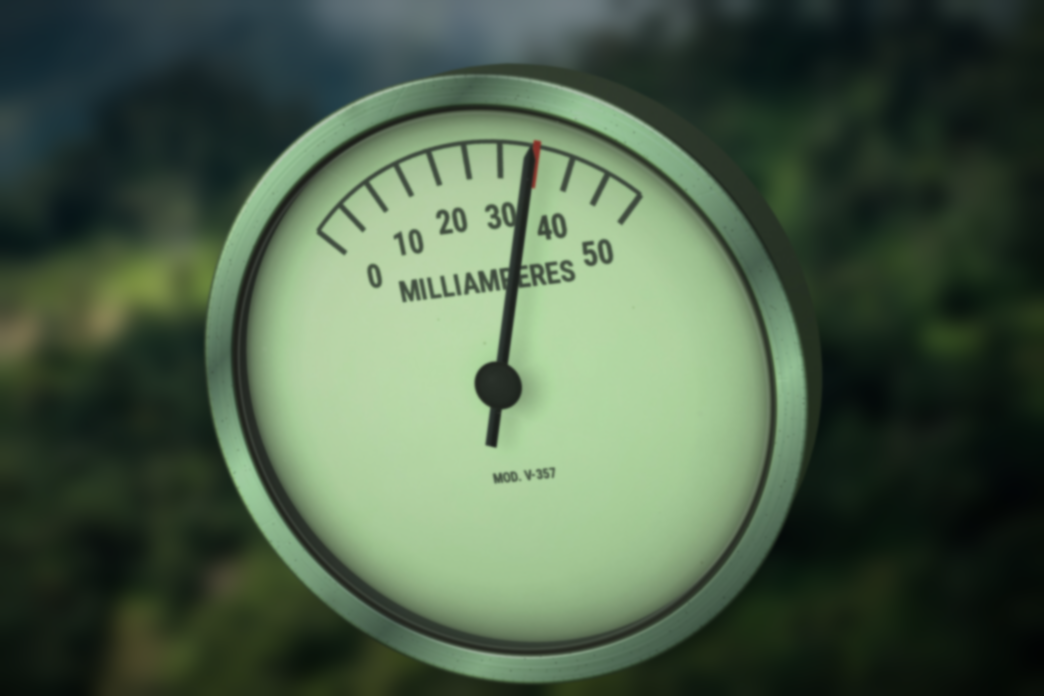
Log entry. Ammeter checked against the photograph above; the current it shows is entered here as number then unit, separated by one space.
35 mA
